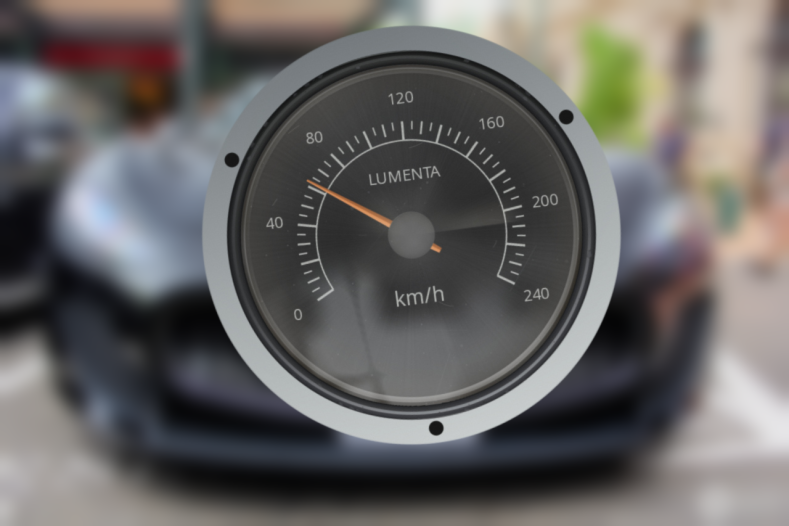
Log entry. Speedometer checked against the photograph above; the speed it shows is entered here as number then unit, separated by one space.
62.5 km/h
